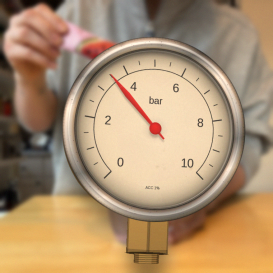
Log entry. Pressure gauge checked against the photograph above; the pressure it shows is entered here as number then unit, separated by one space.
3.5 bar
